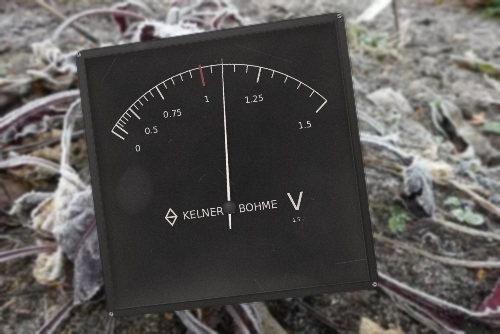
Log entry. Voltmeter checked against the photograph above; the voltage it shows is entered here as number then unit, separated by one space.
1.1 V
